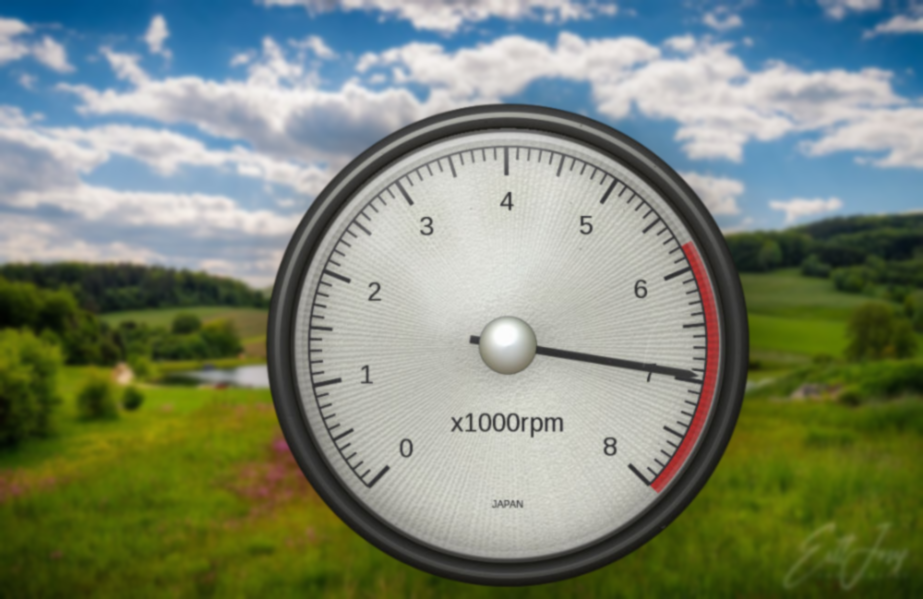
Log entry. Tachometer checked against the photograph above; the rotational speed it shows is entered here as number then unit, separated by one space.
6950 rpm
